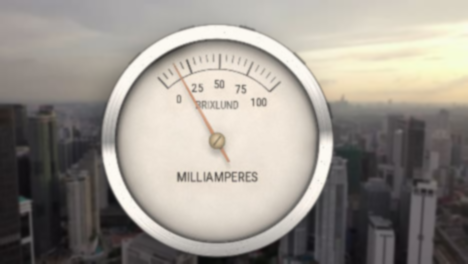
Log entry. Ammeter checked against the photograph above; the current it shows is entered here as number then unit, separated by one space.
15 mA
